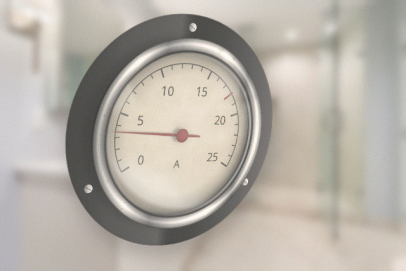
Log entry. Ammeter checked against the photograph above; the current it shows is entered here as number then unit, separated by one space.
3.5 A
